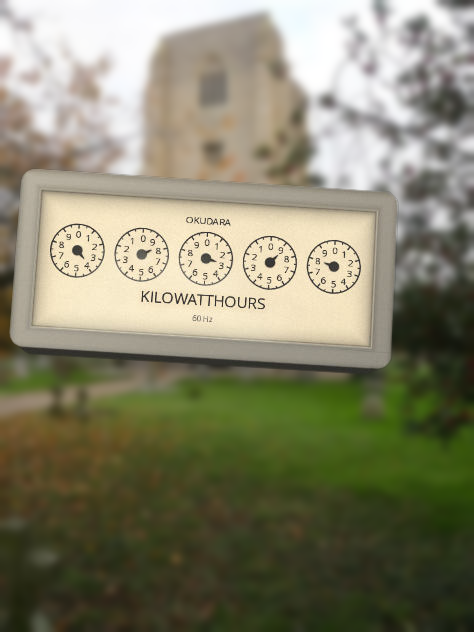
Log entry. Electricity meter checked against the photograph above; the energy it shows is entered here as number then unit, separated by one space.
38288 kWh
